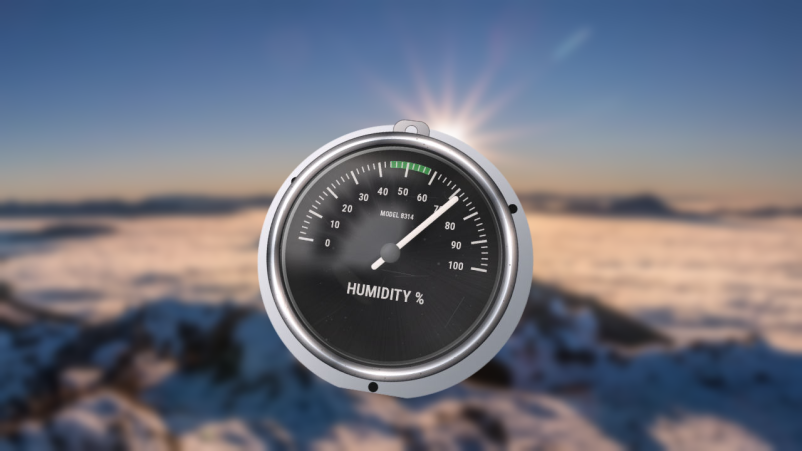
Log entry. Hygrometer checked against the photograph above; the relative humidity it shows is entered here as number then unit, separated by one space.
72 %
